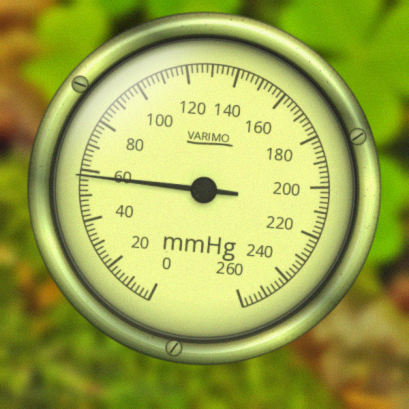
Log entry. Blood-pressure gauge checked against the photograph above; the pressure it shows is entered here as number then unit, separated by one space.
58 mmHg
